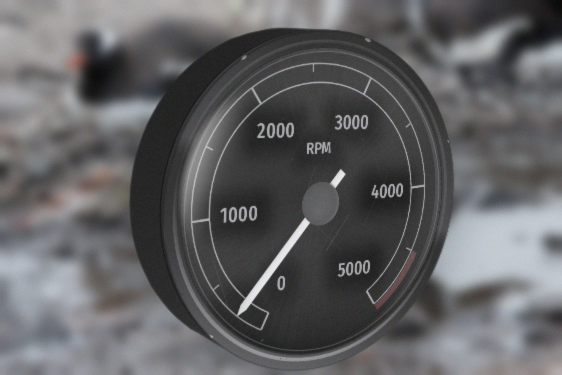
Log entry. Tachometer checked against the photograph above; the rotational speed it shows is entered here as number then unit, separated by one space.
250 rpm
